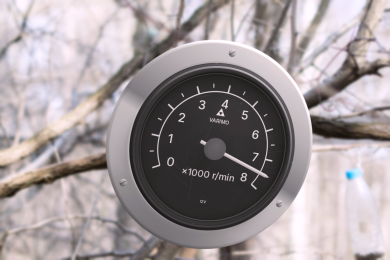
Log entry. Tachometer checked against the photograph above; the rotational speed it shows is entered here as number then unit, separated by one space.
7500 rpm
